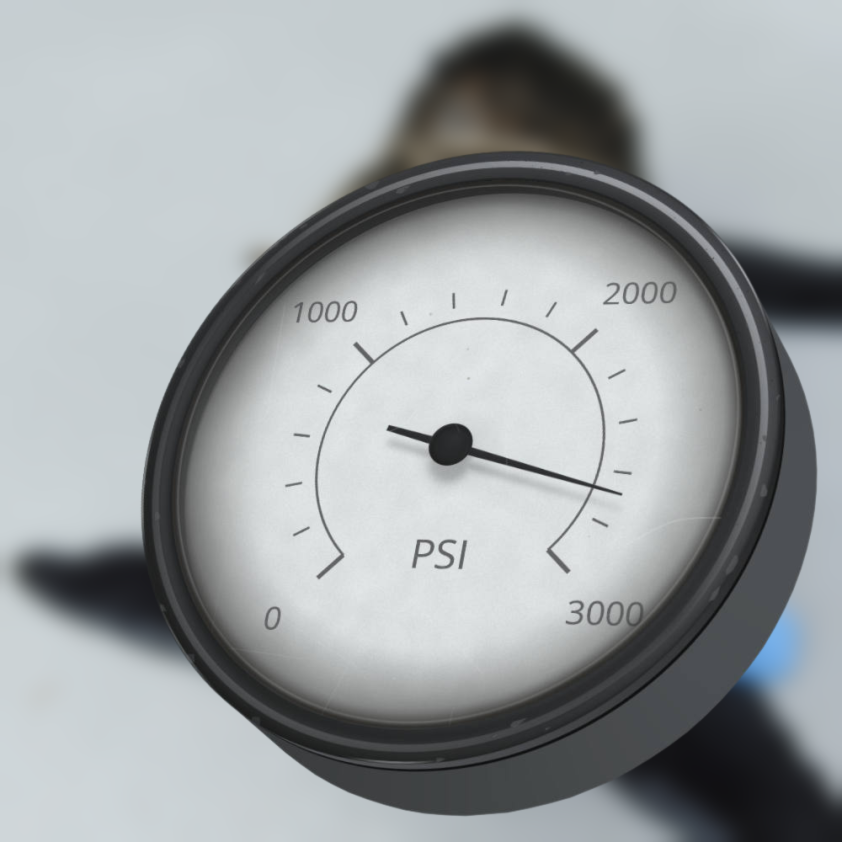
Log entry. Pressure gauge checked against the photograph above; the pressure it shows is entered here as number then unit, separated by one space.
2700 psi
